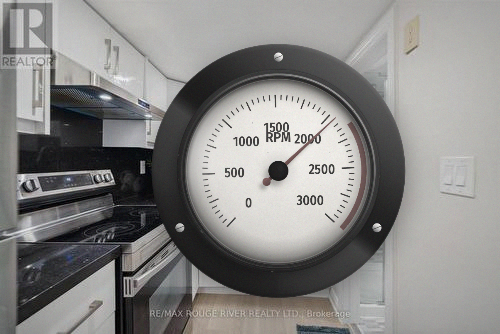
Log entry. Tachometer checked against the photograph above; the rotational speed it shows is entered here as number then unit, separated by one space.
2050 rpm
